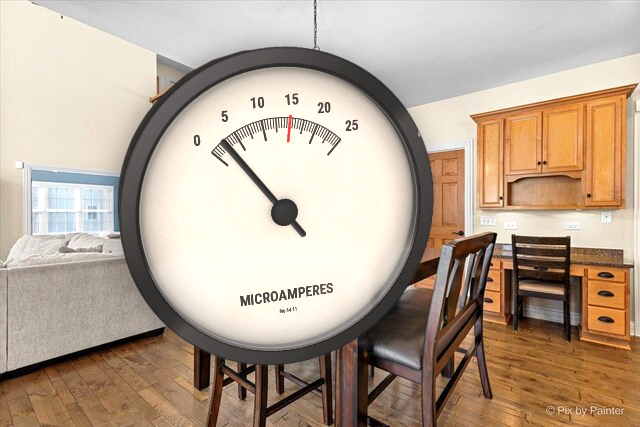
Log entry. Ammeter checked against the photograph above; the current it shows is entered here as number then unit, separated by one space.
2.5 µA
